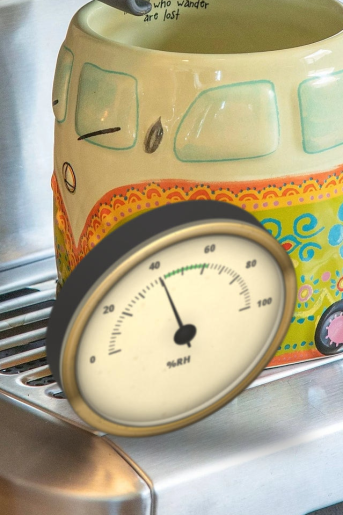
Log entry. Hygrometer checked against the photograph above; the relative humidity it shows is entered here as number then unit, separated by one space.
40 %
